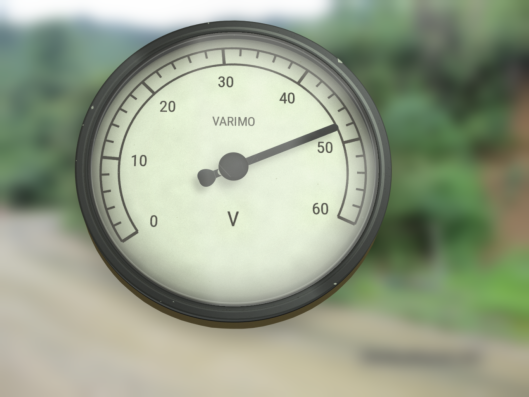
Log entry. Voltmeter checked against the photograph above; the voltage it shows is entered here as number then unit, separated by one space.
48 V
